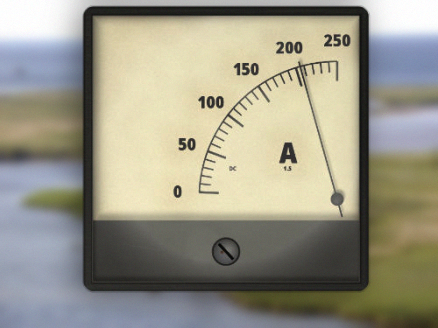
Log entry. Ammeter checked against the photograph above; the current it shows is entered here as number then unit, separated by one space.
205 A
